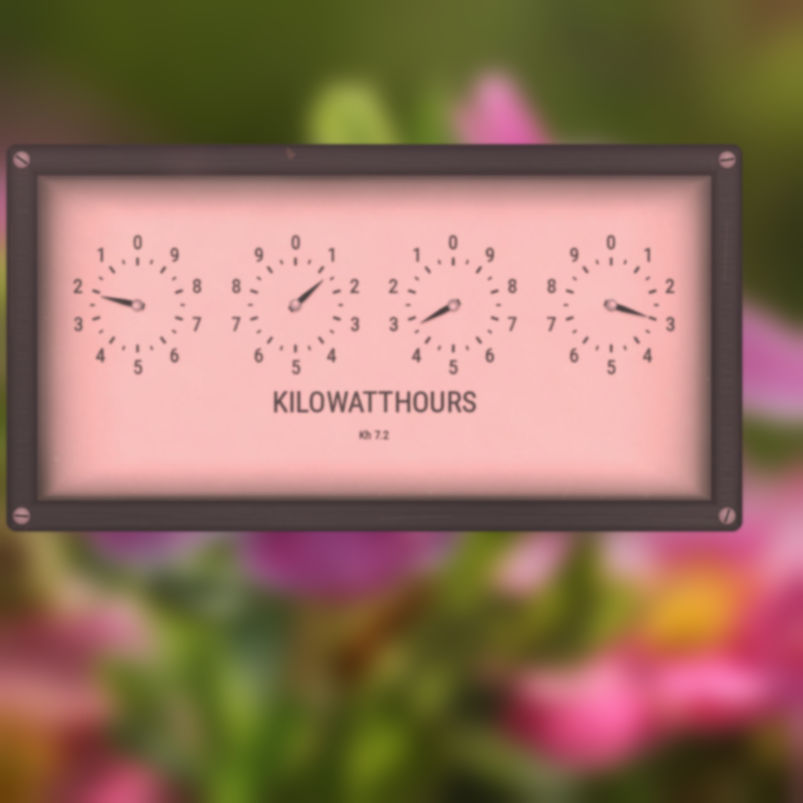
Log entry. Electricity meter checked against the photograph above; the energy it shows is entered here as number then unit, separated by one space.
2133 kWh
